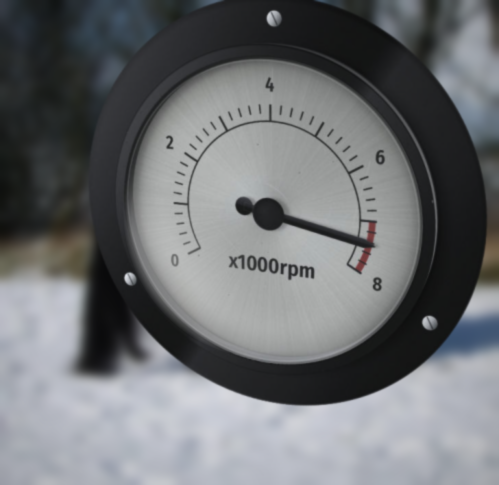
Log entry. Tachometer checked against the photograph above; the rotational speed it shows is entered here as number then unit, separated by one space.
7400 rpm
